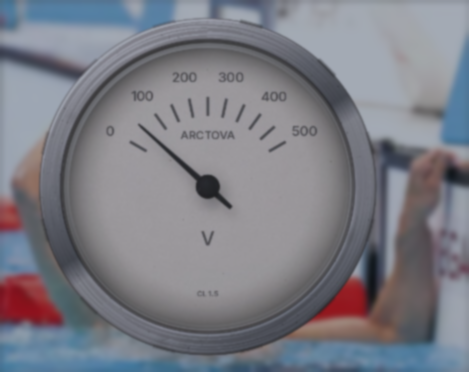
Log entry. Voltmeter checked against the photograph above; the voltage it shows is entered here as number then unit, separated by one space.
50 V
